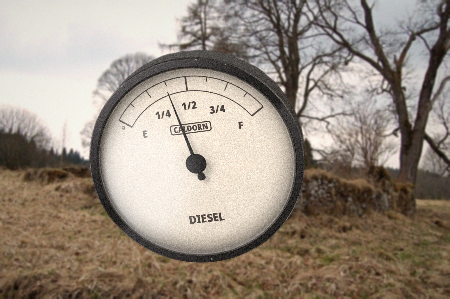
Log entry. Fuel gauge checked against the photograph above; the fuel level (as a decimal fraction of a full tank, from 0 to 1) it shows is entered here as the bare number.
0.375
